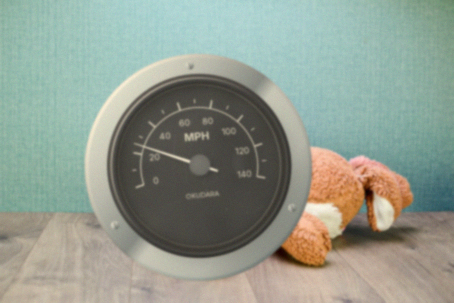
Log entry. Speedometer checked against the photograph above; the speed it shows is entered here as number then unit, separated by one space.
25 mph
